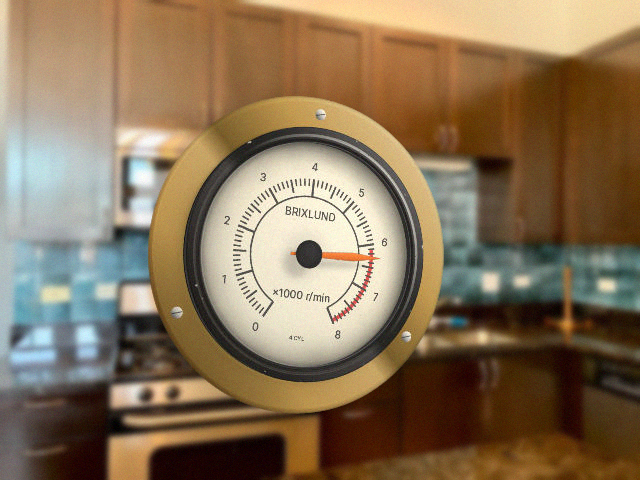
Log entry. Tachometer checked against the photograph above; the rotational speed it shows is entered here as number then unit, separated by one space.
6300 rpm
